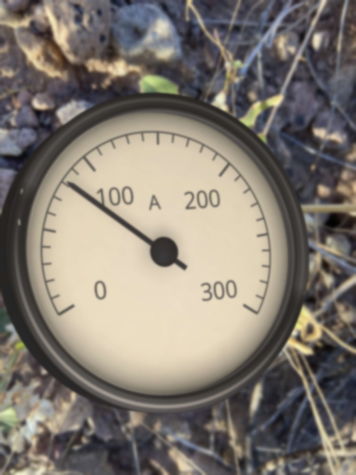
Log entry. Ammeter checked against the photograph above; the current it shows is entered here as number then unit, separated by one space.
80 A
